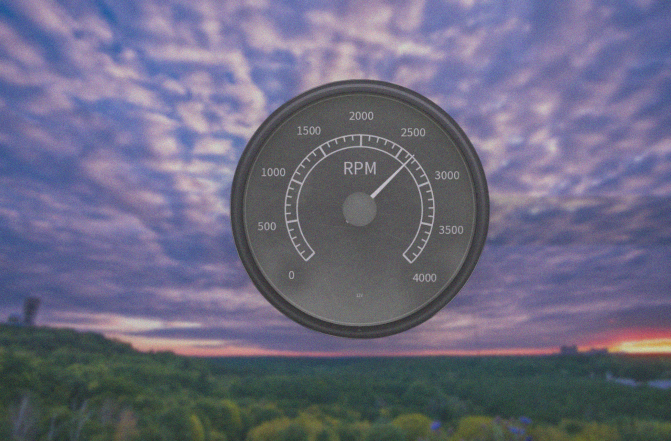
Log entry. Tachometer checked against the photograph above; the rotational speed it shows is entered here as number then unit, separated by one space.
2650 rpm
